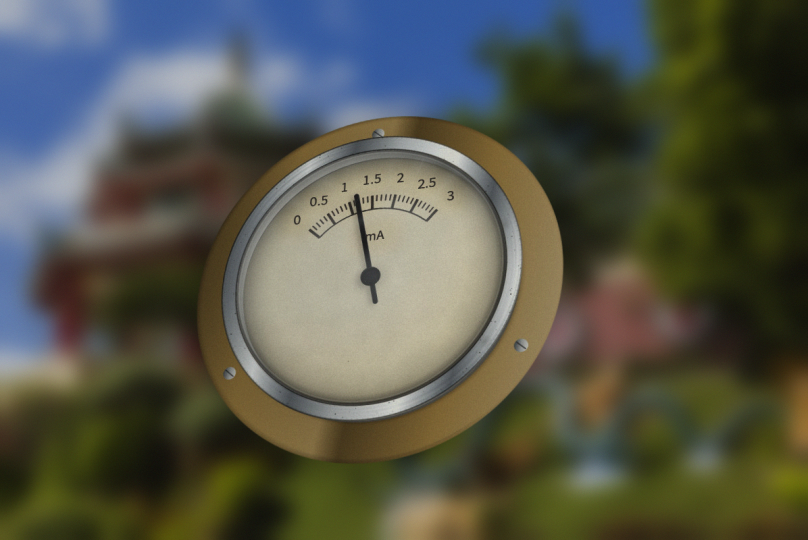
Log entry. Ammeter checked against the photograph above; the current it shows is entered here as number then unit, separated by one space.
1.2 mA
